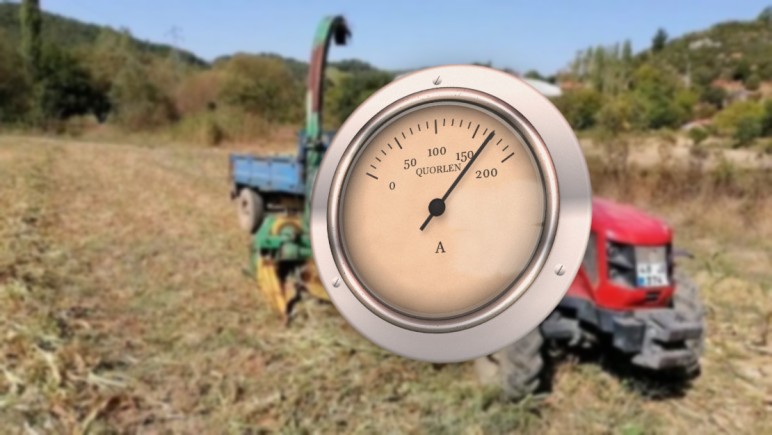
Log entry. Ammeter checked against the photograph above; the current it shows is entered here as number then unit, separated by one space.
170 A
